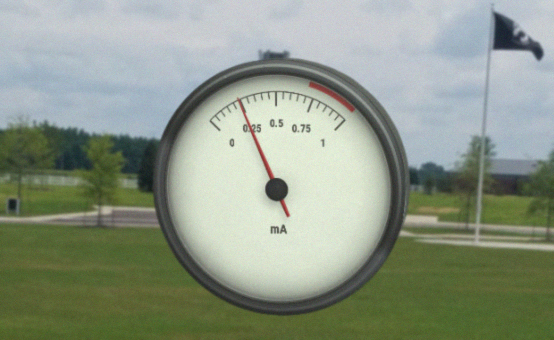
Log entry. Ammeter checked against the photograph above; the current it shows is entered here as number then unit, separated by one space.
0.25 mA
